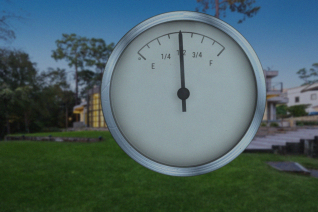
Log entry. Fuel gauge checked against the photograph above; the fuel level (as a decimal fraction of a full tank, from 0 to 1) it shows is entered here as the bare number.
0.5
